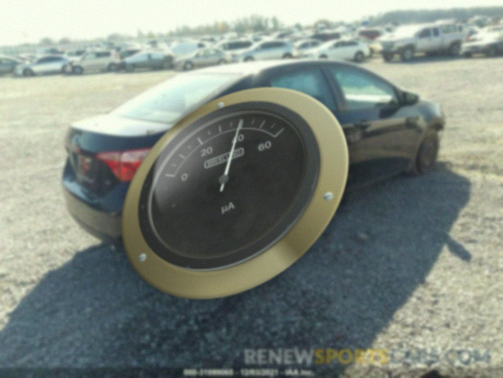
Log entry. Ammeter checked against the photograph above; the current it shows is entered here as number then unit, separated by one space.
40 µA
